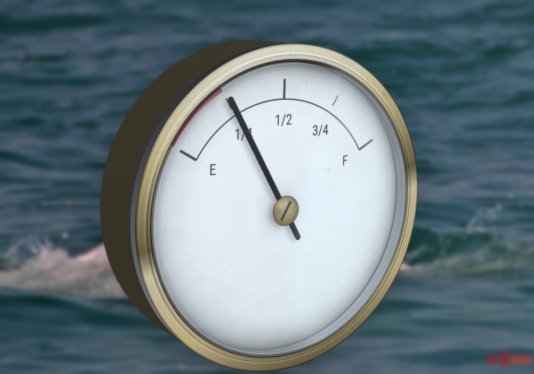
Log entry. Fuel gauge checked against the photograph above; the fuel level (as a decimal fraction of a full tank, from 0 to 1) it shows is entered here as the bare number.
0.25
